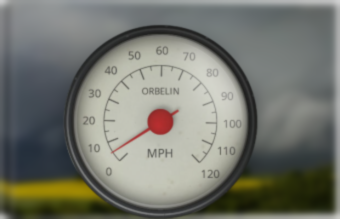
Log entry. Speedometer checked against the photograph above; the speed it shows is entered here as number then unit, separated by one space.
5 mph
